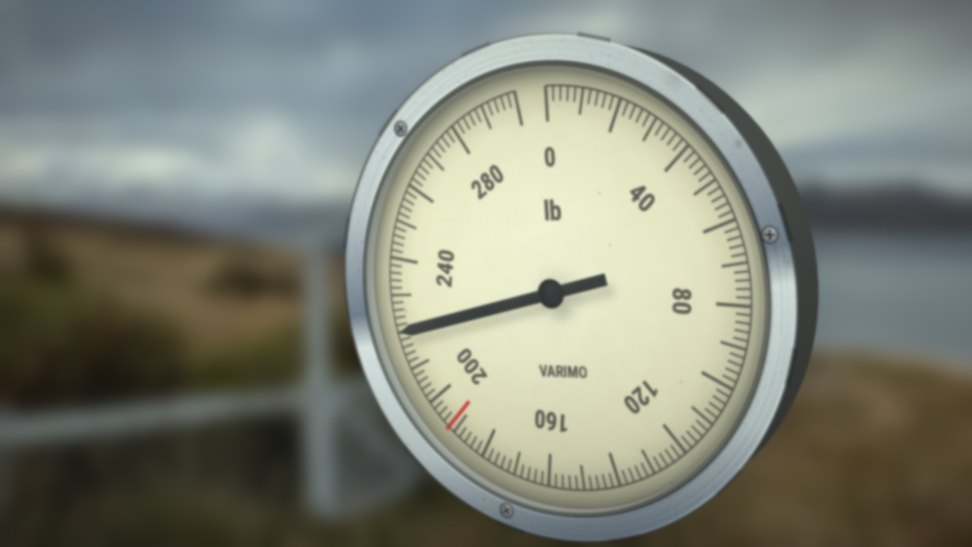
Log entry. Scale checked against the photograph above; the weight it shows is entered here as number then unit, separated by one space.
220 lb
